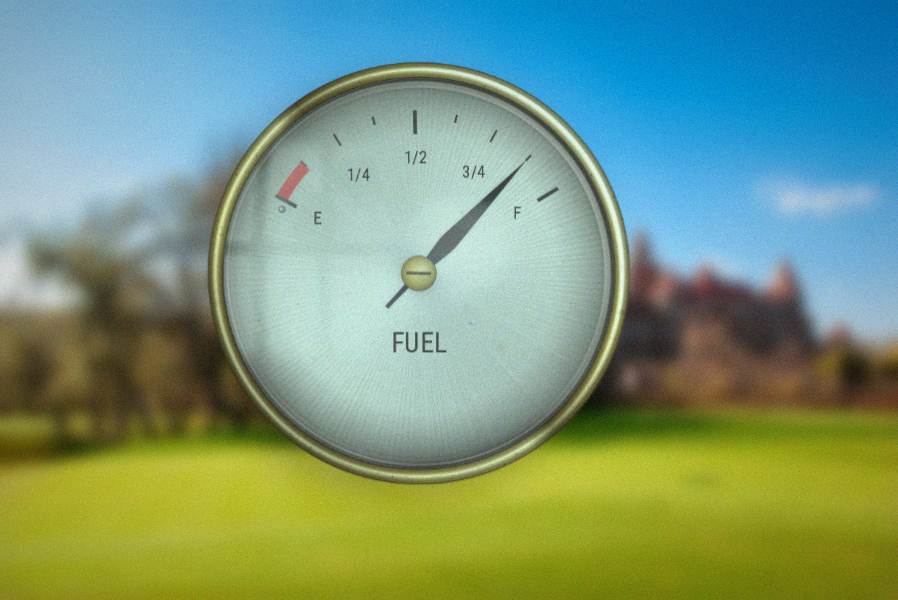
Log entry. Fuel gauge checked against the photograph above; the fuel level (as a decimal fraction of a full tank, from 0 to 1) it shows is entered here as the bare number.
0.875
